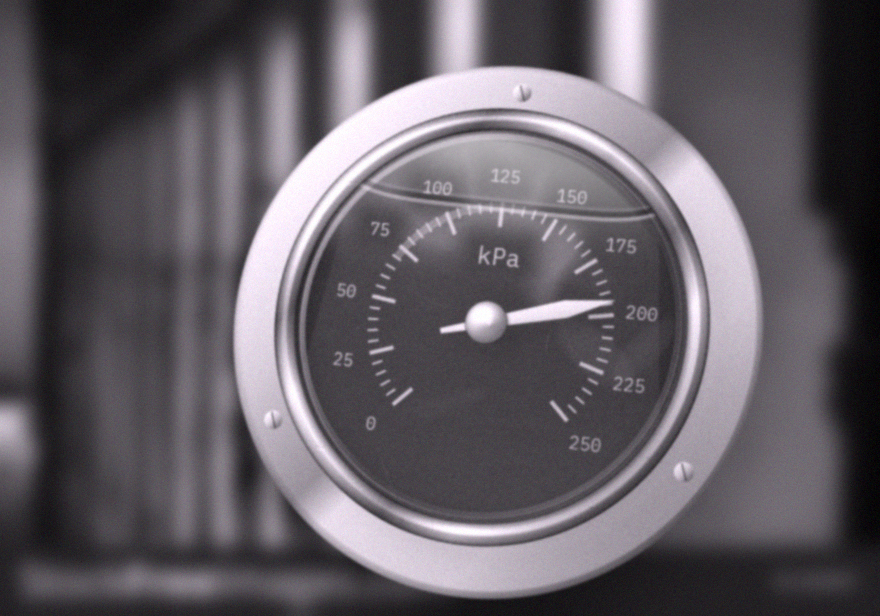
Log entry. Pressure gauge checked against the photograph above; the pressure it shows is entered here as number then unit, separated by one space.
195 kPa
